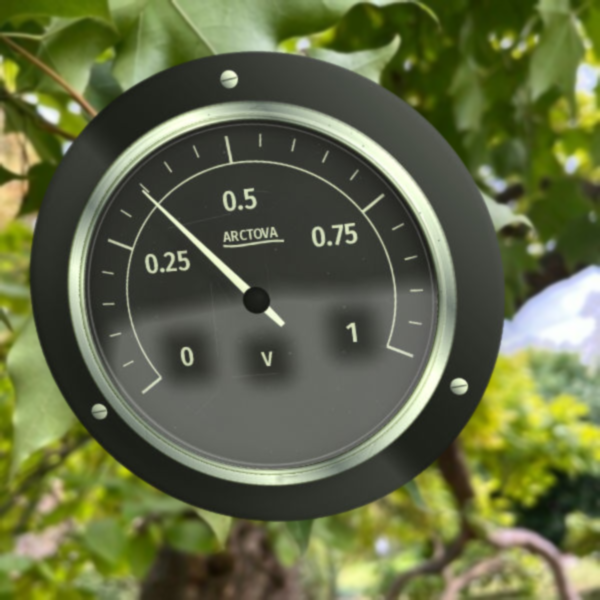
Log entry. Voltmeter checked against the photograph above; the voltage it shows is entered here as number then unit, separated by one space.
0.35 V
